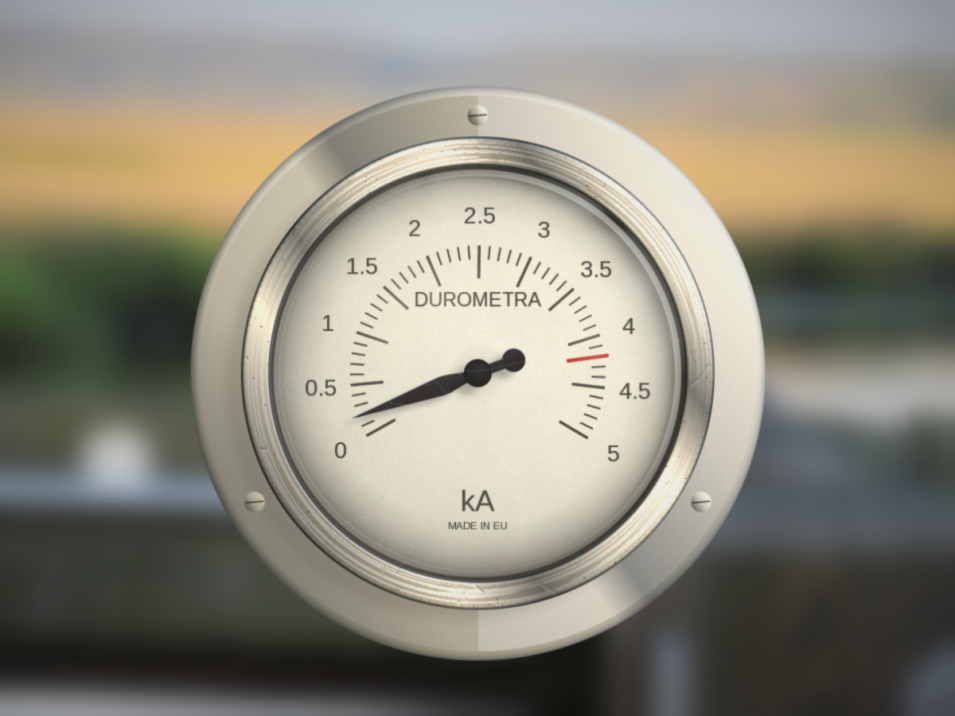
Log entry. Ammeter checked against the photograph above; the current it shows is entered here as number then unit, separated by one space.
0.2 kA
